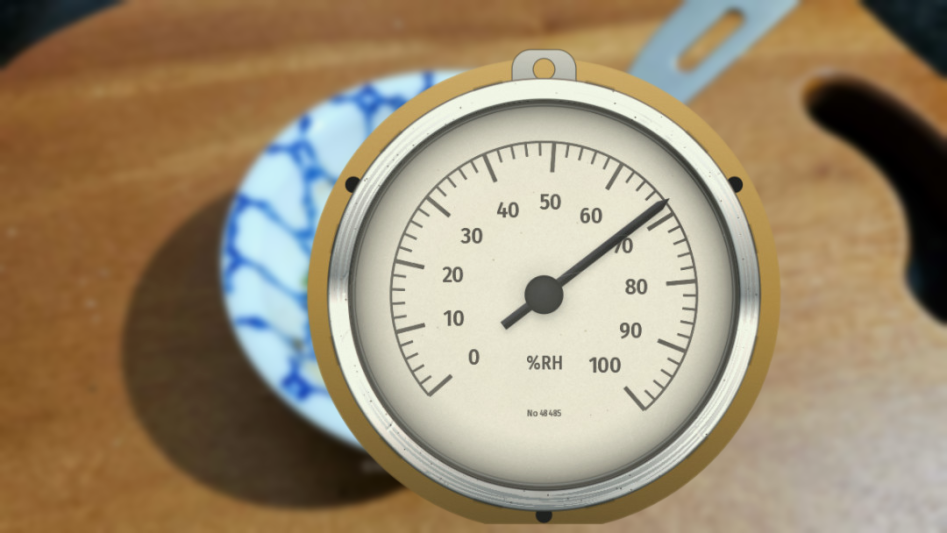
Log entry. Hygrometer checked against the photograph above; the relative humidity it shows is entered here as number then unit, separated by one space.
68 %
